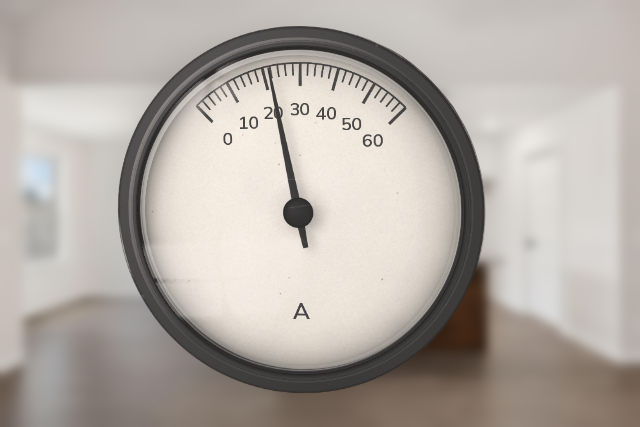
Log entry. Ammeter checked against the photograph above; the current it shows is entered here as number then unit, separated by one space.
22 A
